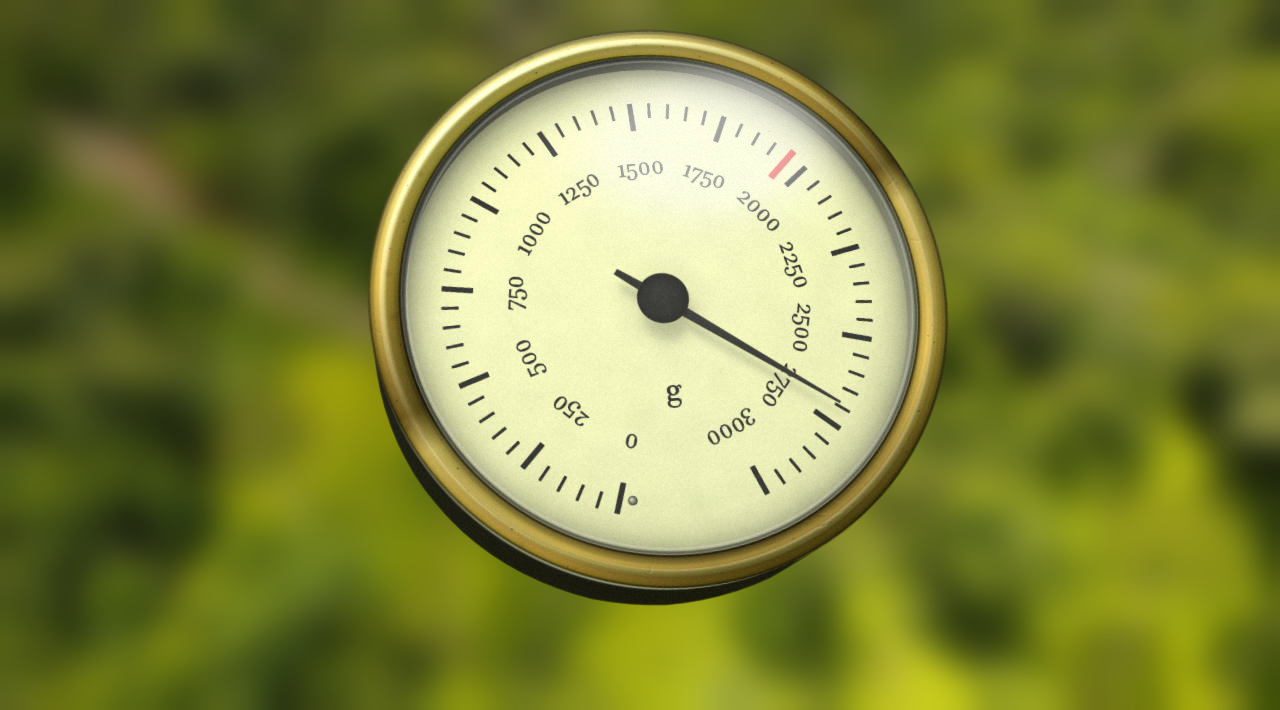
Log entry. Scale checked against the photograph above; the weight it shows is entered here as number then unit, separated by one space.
2700 g
